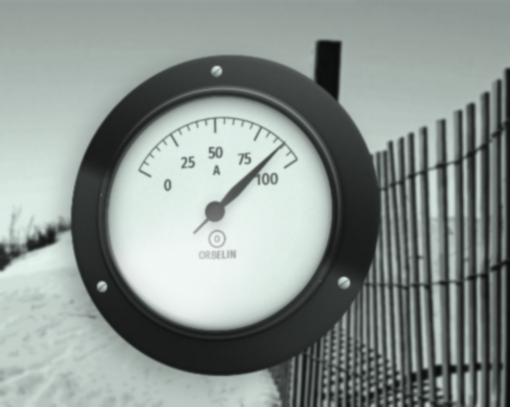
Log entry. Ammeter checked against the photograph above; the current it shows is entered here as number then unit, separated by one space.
90 A
